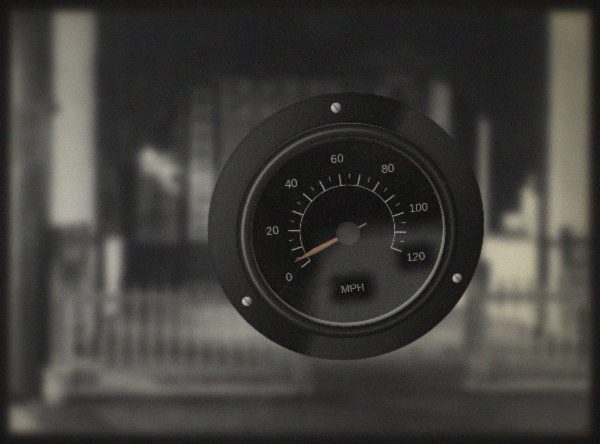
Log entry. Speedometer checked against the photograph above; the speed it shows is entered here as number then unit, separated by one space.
5 mph
